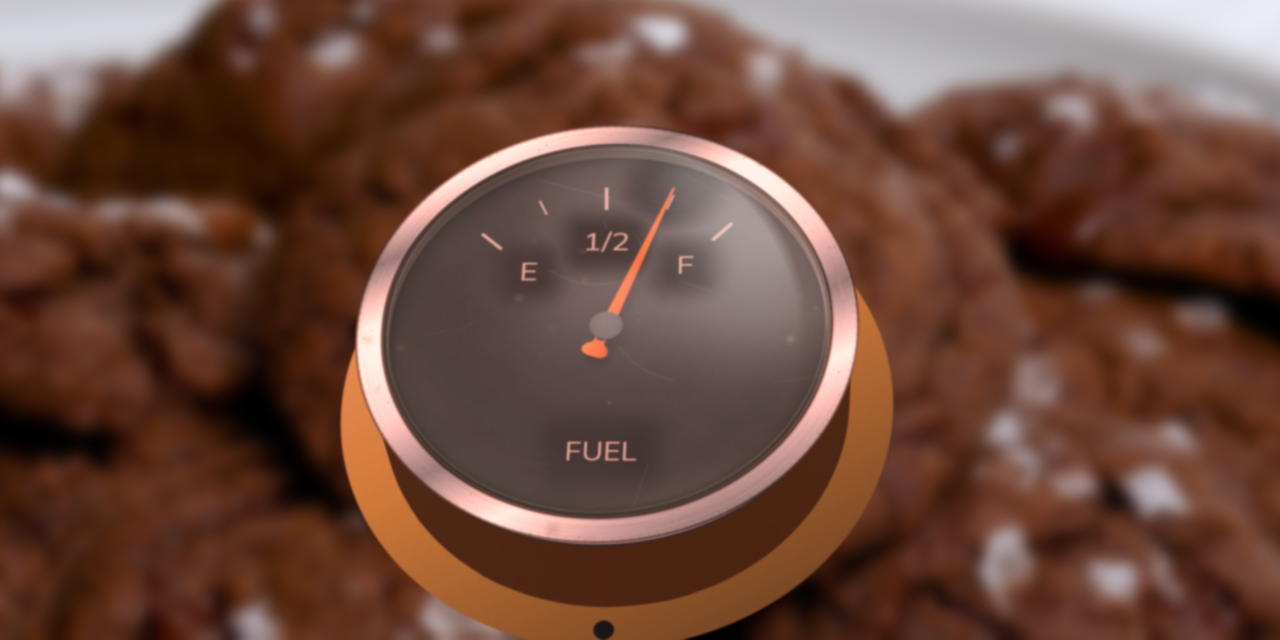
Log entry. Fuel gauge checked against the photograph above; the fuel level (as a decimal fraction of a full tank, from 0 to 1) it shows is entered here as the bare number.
0.75
